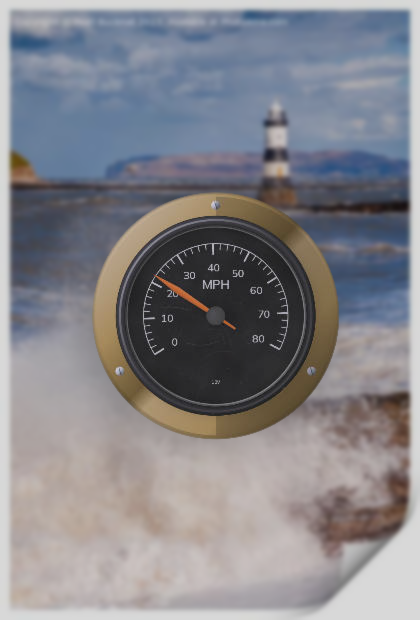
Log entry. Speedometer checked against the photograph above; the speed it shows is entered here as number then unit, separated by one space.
22 mph
